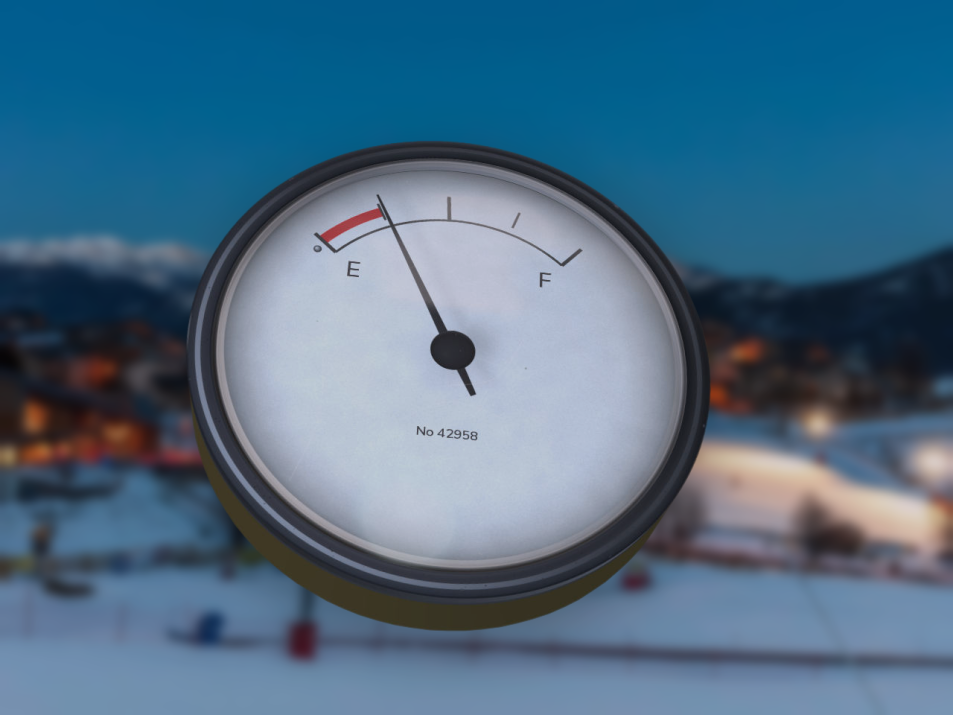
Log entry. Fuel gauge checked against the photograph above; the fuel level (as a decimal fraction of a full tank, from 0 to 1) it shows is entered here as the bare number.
0.25
